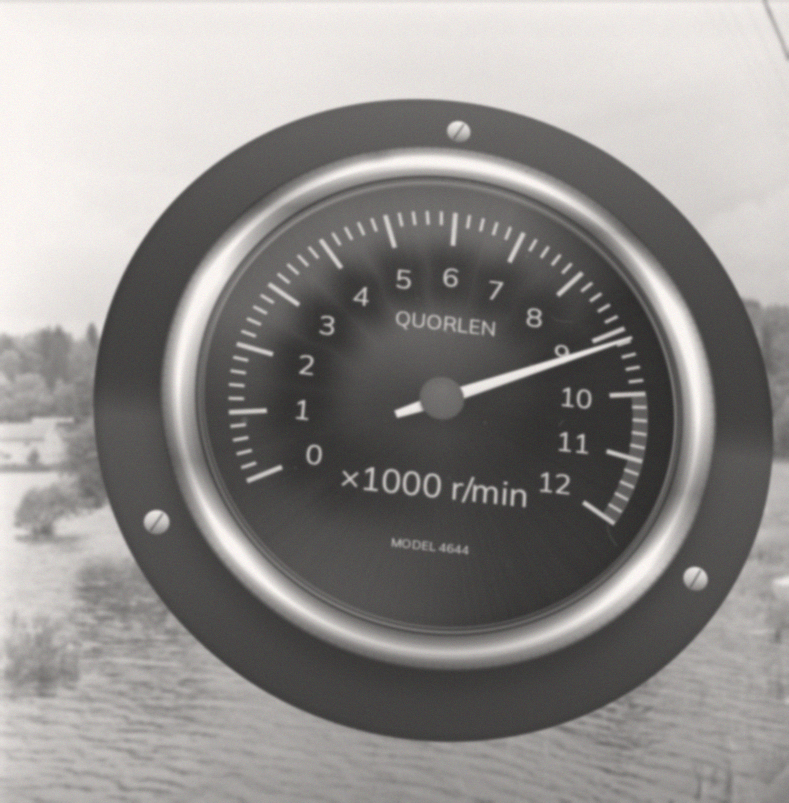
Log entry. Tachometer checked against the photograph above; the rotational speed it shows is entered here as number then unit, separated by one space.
9200 rpm
